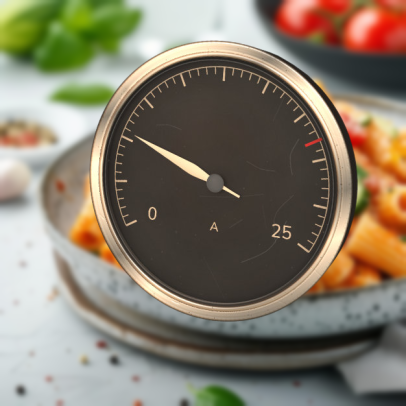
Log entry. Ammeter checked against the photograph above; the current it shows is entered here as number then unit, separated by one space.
5.5 A
